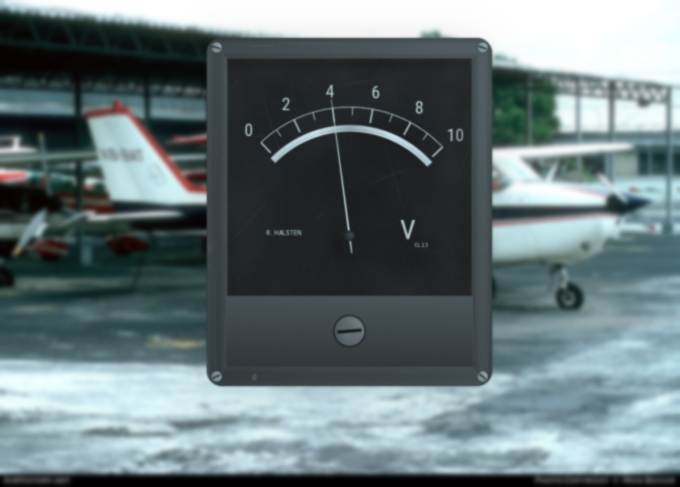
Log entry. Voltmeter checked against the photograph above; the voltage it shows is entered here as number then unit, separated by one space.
4 V
